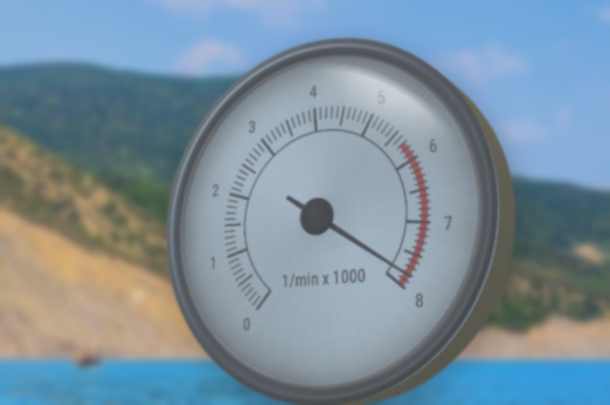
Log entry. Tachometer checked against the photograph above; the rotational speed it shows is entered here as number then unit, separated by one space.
7800 rpm
